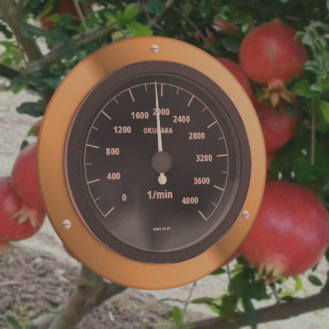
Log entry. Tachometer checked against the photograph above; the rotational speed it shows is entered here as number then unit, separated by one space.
1900 rpm
